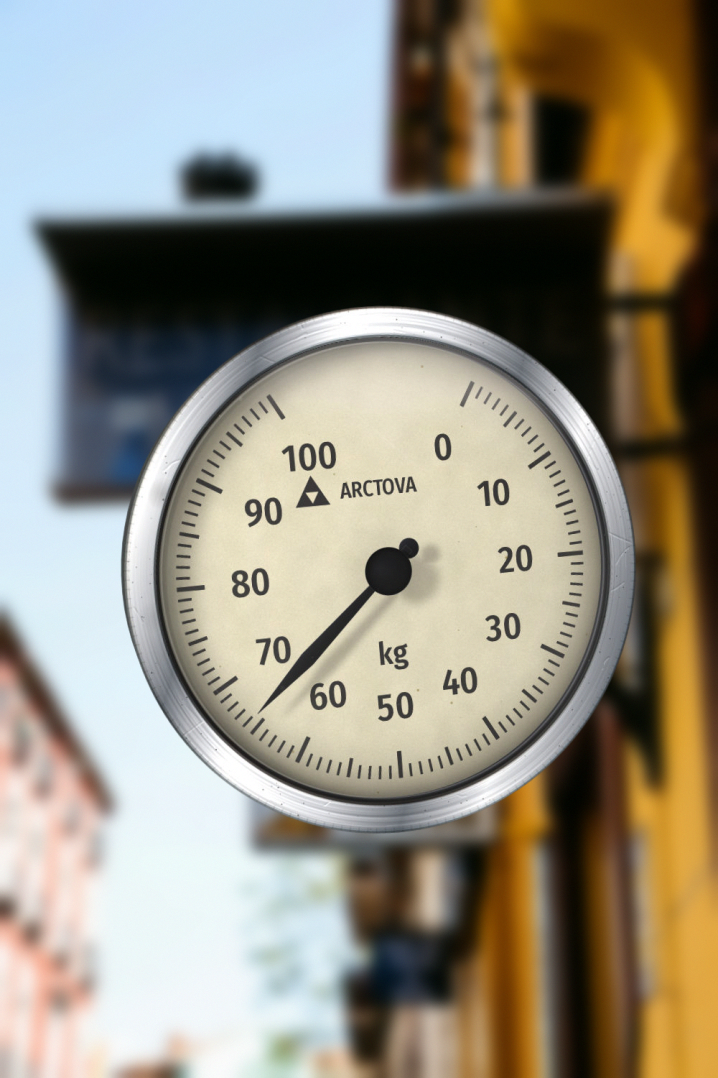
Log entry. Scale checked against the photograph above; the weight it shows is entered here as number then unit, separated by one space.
66 kg
